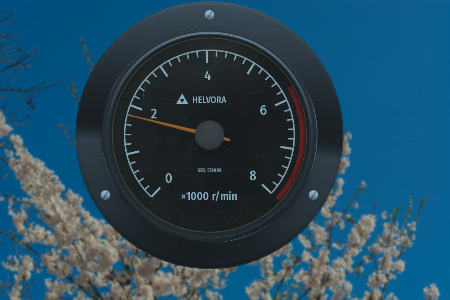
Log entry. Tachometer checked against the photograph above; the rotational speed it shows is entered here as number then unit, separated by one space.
1800 rpm
